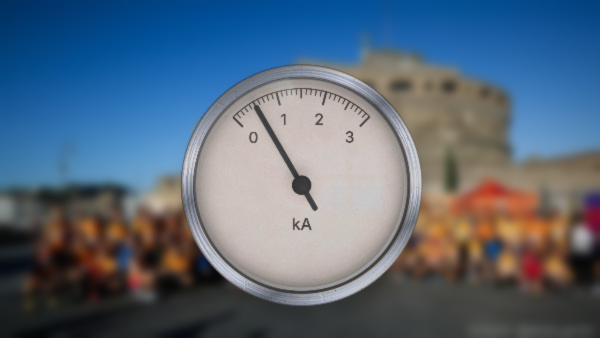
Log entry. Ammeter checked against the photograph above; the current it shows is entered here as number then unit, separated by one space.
0.5 kA
